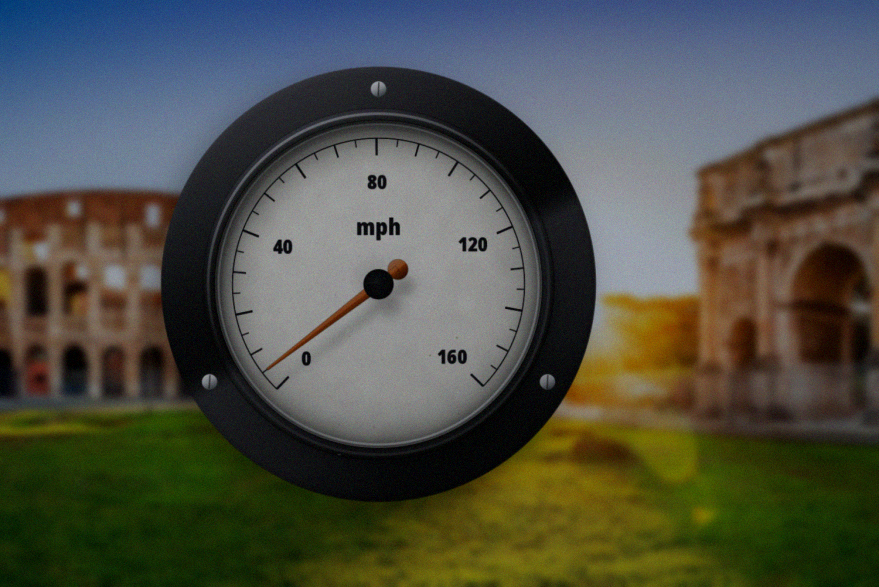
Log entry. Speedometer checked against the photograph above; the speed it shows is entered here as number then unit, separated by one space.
5 mph
